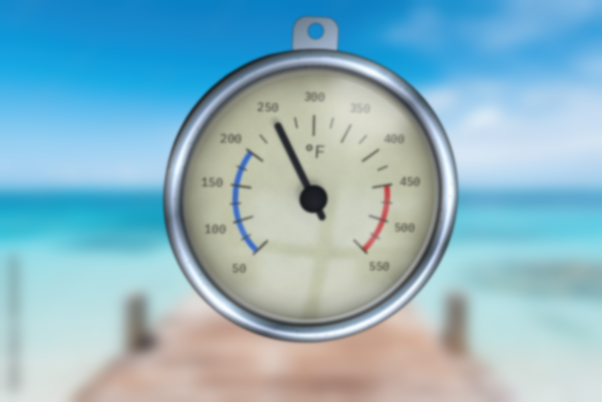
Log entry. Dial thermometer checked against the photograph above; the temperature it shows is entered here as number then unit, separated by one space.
250 °F
